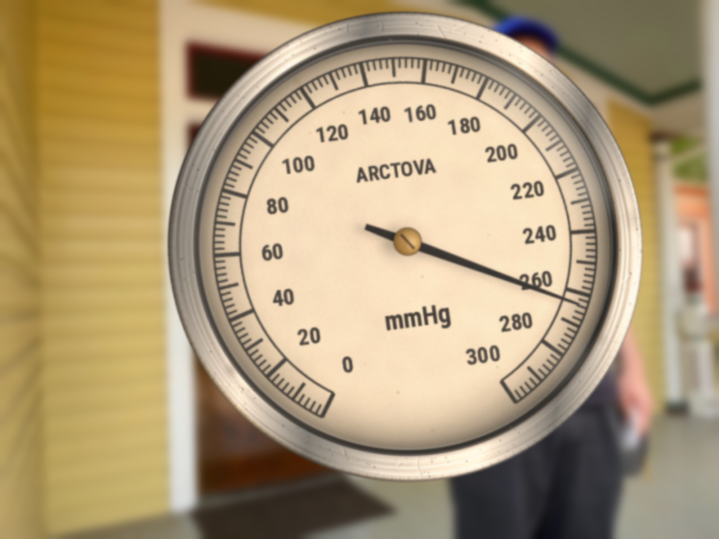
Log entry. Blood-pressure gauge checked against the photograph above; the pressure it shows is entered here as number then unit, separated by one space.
264 mmHg
